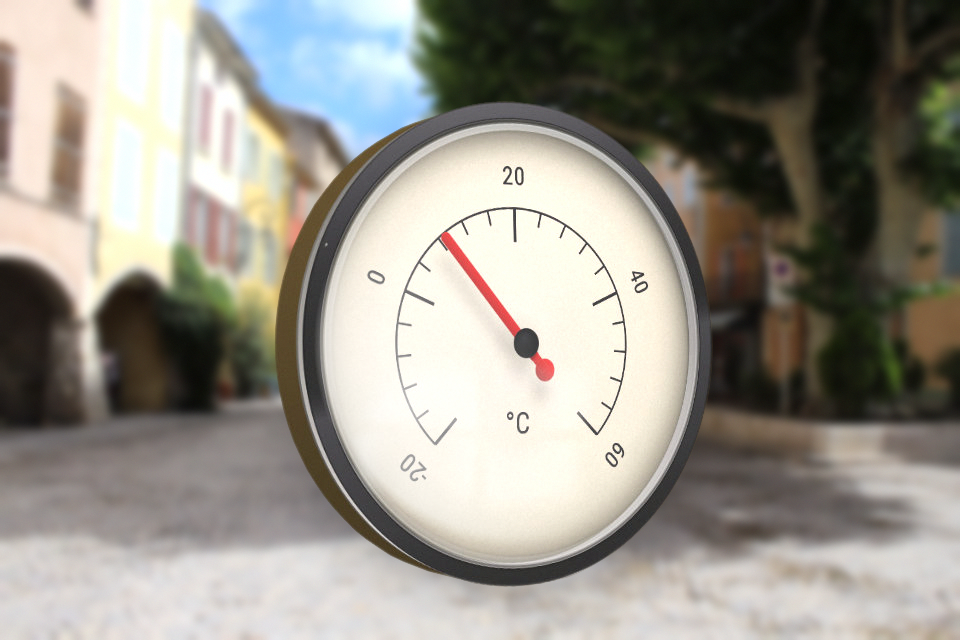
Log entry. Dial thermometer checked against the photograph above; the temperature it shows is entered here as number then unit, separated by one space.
8 °C
